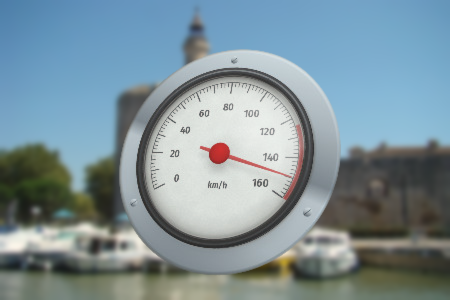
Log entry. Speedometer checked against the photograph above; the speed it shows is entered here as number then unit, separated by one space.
150 km/h
